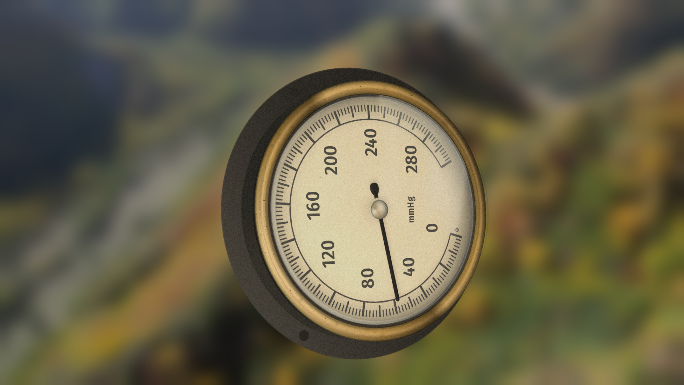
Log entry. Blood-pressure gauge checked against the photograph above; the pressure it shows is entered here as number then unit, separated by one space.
60 mmHg
